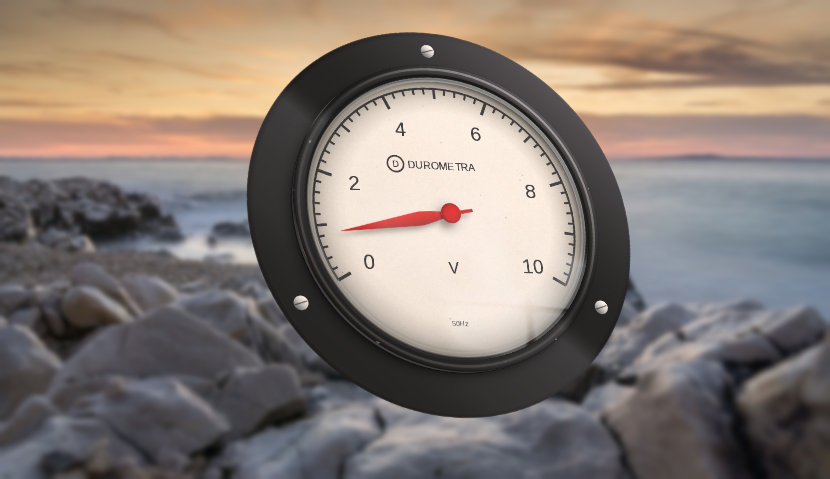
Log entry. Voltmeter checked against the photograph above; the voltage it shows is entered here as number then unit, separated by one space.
0.8 V
